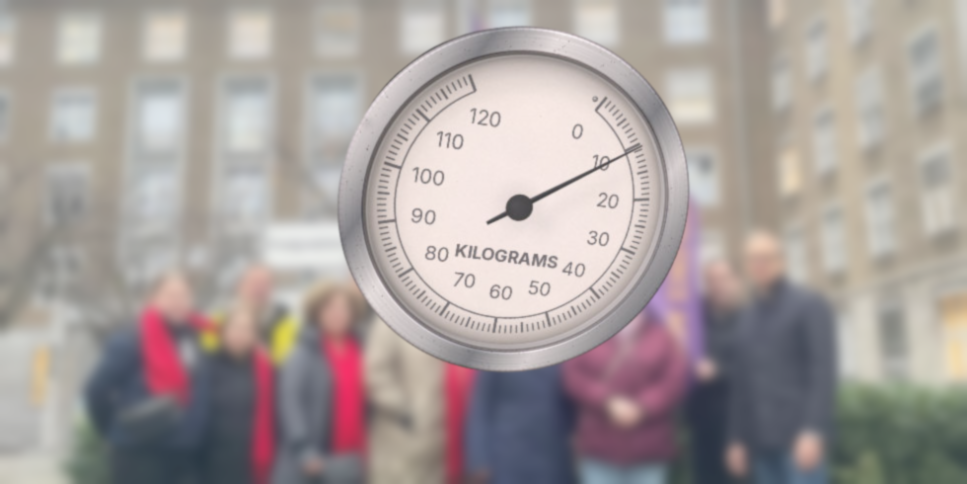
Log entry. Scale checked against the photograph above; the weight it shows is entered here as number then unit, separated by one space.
10 kg
